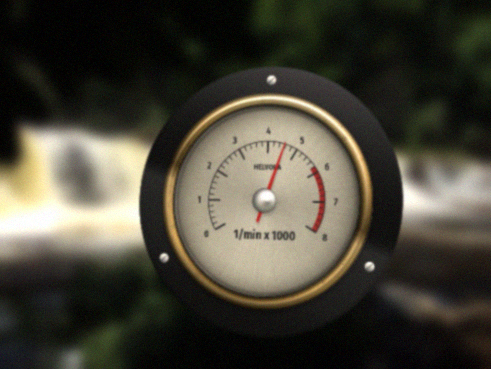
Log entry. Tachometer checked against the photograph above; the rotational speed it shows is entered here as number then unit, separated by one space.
4600 rpm
